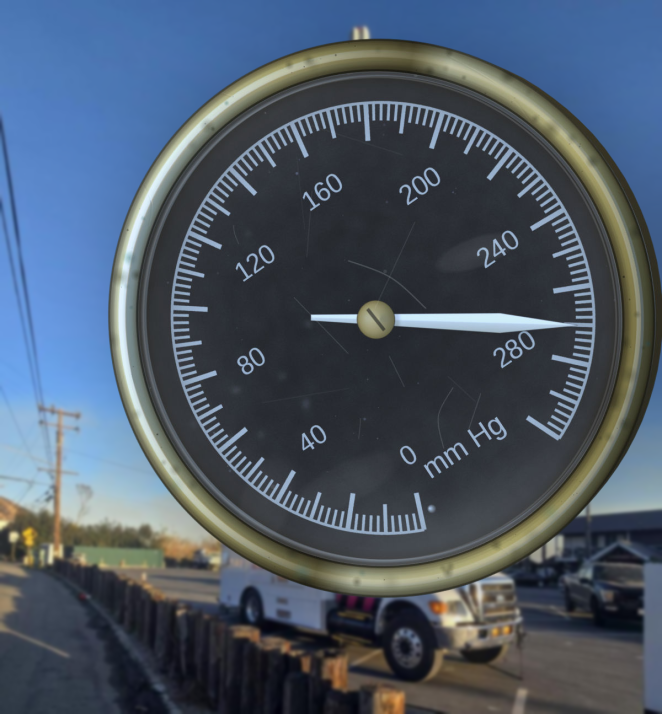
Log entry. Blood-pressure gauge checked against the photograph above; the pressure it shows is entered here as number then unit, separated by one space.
270 mmHg
